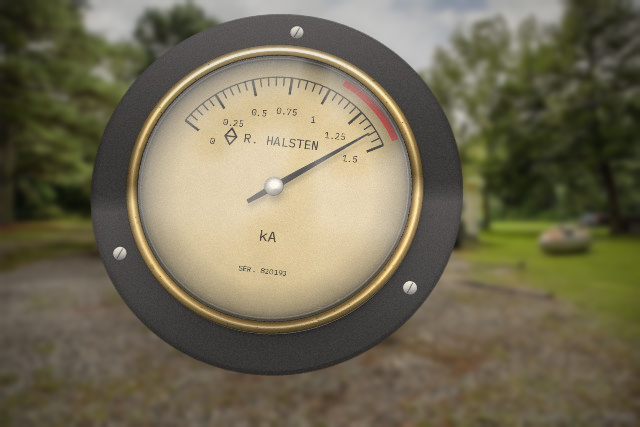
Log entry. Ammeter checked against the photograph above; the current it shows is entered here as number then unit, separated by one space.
1.4 kA
